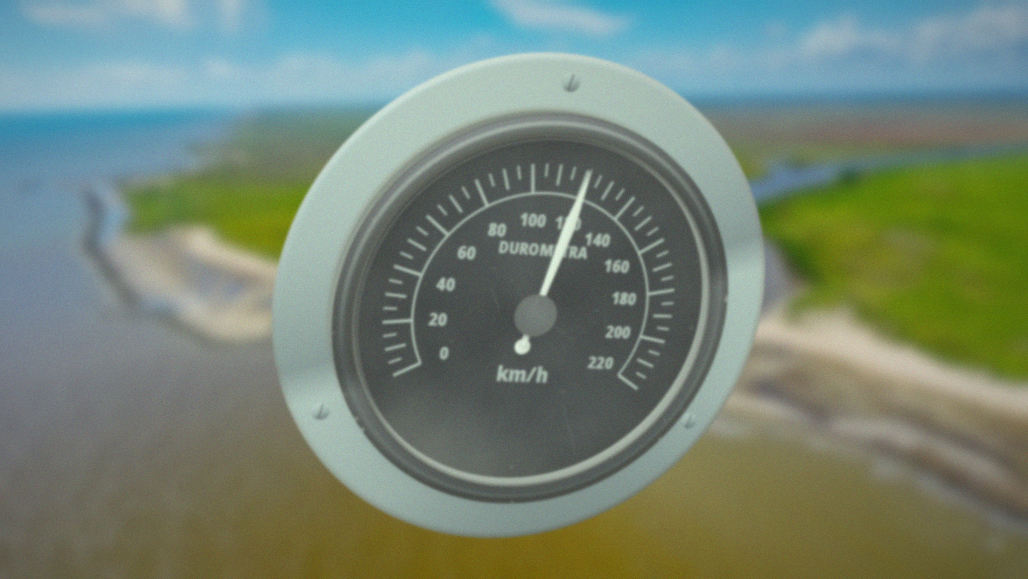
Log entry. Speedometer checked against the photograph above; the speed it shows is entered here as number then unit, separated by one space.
120 km/h
